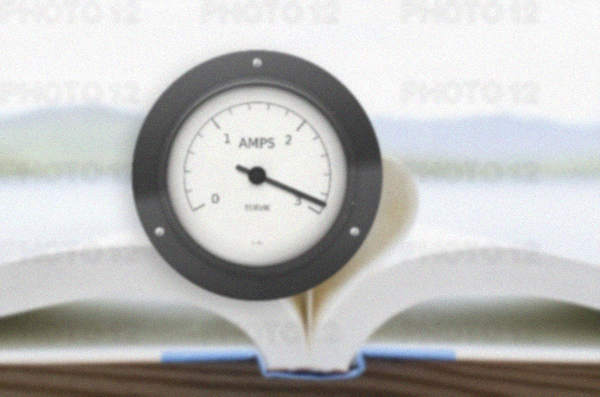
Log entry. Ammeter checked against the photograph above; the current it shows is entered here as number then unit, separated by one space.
2.9 A
